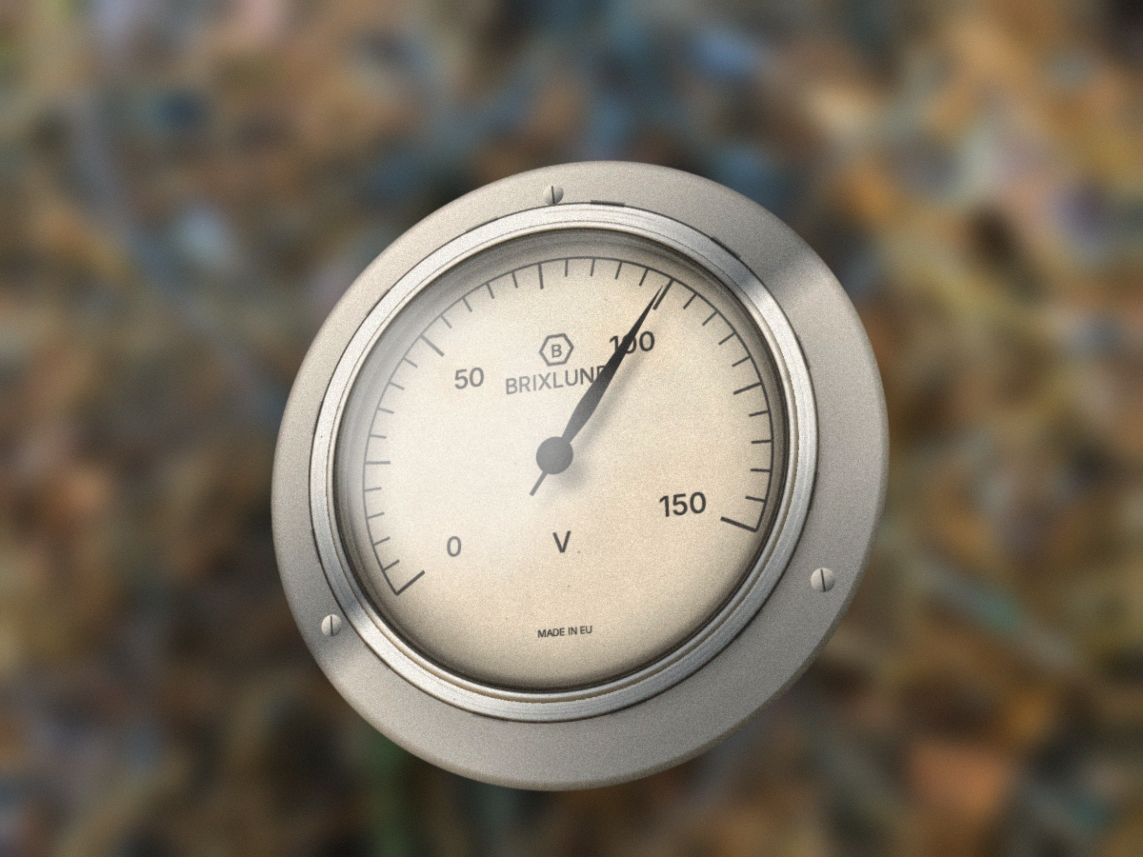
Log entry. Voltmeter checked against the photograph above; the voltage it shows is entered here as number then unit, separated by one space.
100 V
